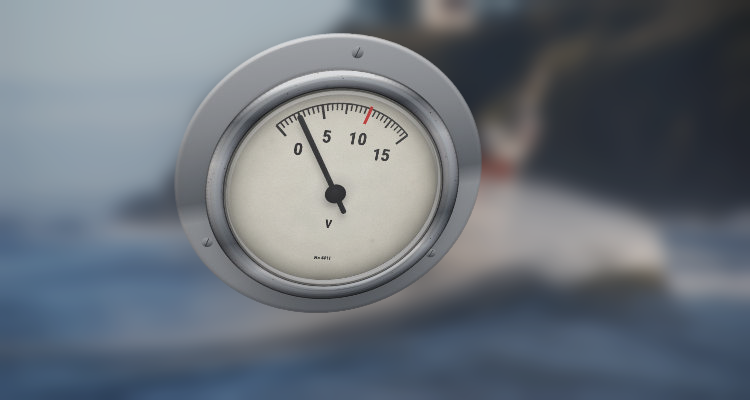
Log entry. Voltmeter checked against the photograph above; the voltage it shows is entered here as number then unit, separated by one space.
2.5 V
